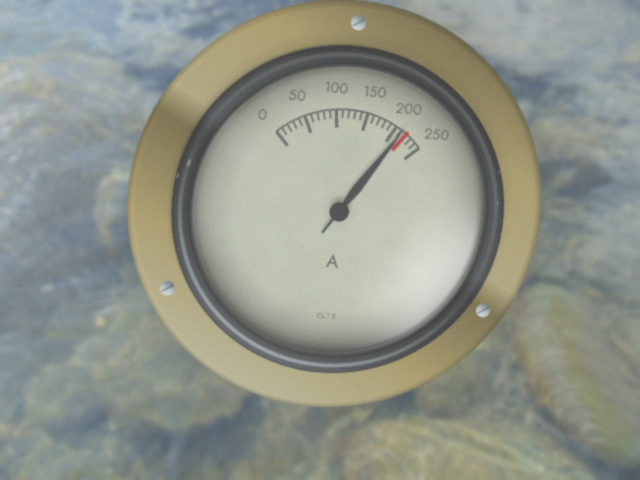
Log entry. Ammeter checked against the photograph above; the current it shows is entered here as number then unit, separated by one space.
210 A
